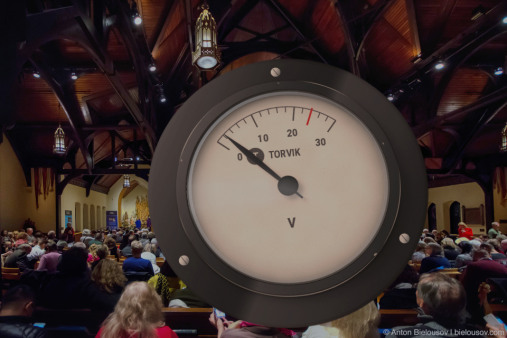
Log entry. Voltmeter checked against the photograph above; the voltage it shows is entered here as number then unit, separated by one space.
2 V
